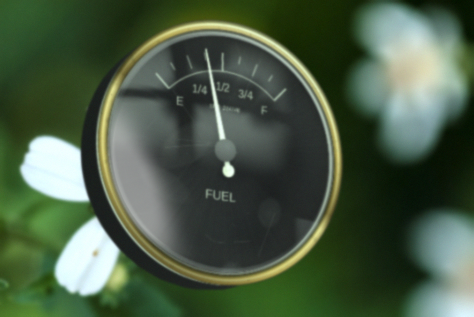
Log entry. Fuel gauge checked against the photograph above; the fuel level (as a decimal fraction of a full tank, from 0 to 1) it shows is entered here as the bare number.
0.375
